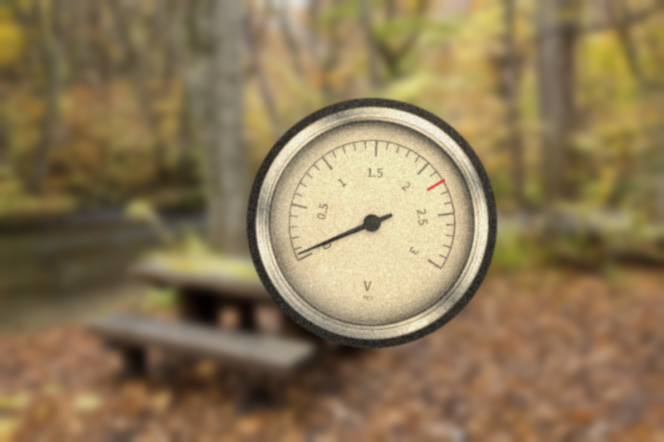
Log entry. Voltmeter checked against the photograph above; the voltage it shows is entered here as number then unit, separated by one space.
0.05 V
